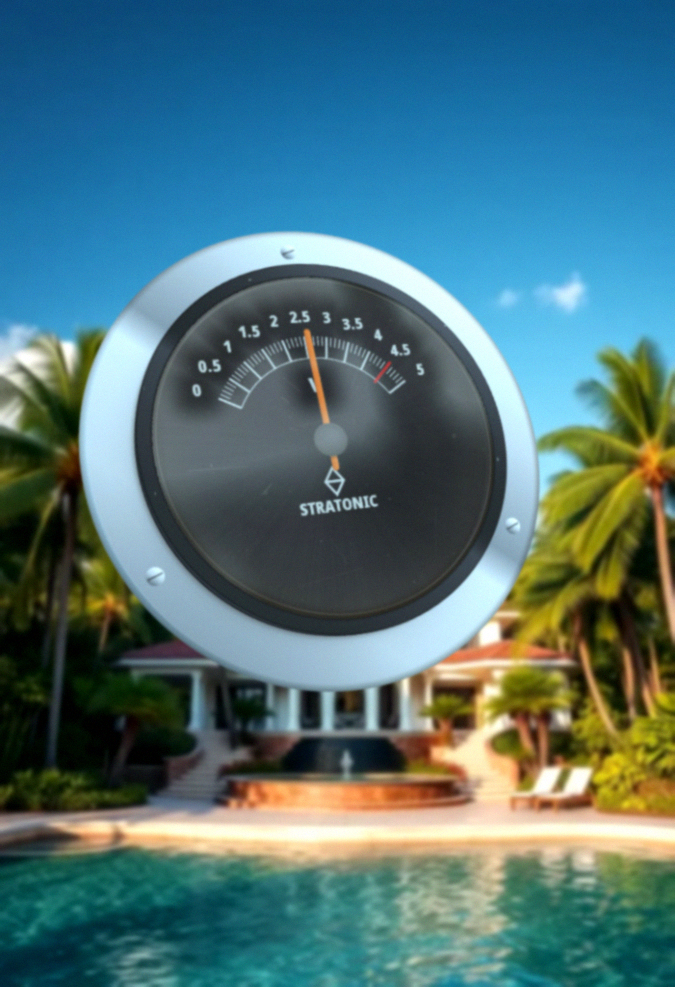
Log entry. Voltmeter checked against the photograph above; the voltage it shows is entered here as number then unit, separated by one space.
2.5 V
